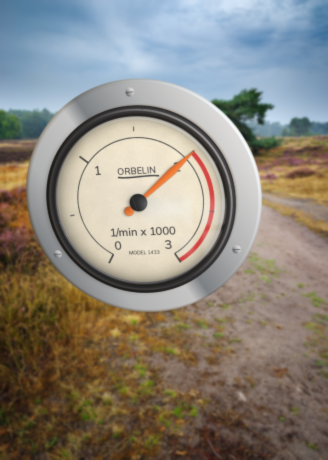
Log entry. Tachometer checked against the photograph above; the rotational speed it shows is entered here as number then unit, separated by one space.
2000 rpm
